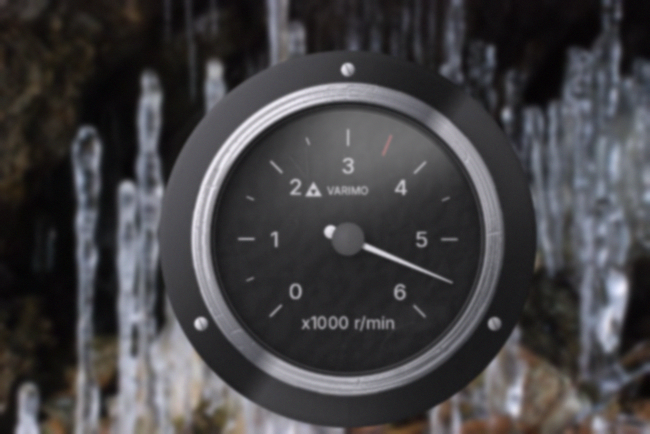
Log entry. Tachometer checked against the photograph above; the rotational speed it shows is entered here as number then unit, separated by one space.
5500 rpm
